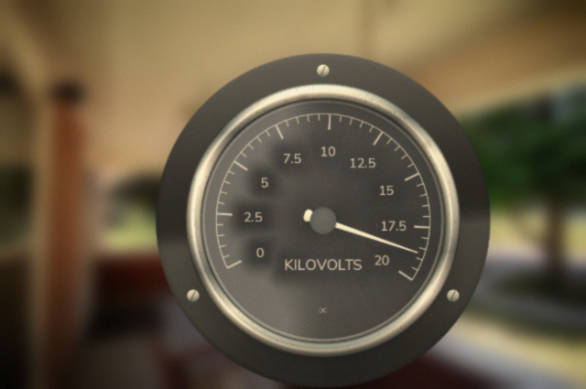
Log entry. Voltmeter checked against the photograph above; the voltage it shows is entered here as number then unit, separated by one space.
18.75 kV
